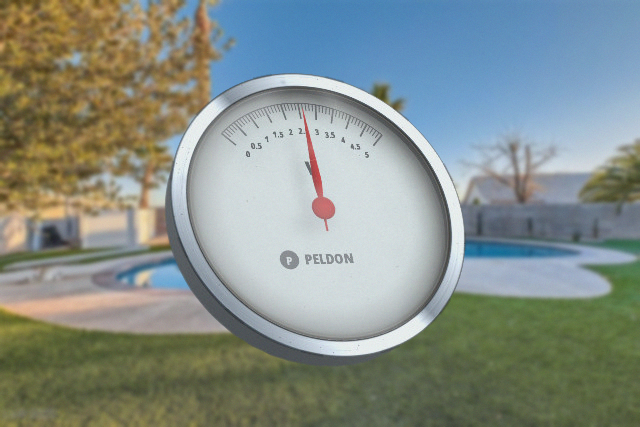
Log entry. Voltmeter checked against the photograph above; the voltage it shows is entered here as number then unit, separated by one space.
2.5 V
